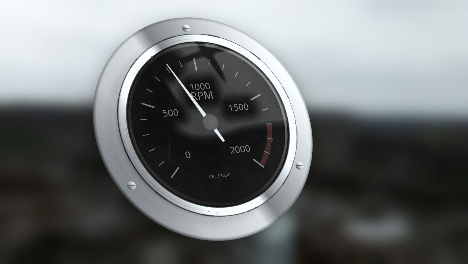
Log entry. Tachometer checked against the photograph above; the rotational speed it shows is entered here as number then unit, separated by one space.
800 rpm
